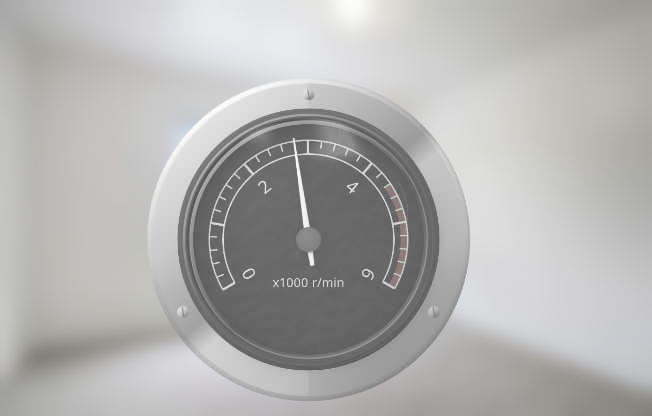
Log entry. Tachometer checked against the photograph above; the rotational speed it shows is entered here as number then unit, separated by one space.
2800 rpm
